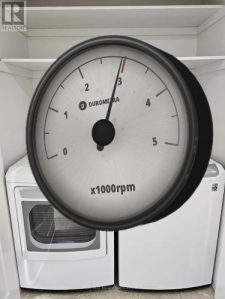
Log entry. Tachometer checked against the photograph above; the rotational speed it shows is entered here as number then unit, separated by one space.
3000 rpm
